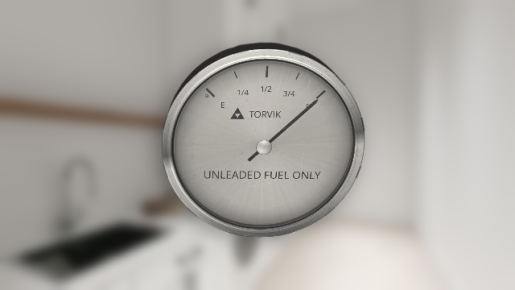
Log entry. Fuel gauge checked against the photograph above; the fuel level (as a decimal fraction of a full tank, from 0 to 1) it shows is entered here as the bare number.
1
